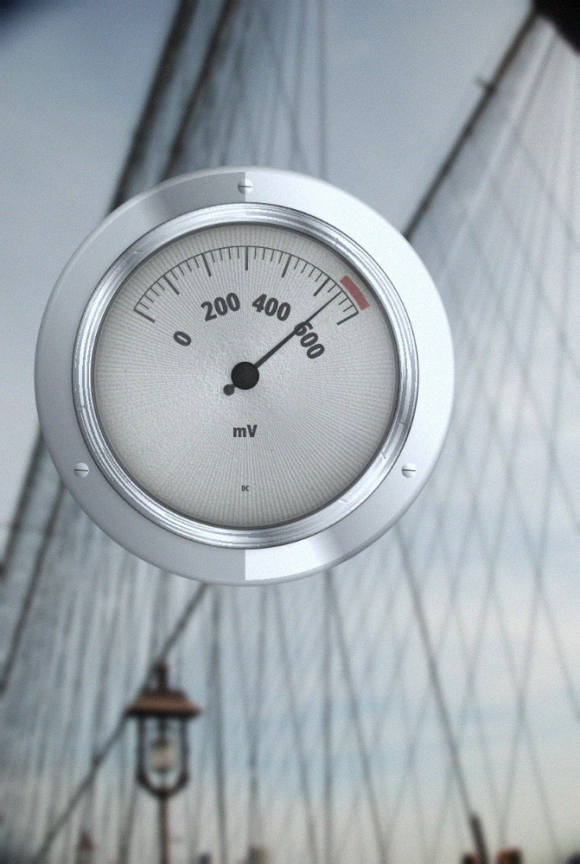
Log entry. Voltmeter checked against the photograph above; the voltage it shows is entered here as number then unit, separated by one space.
540 mV
